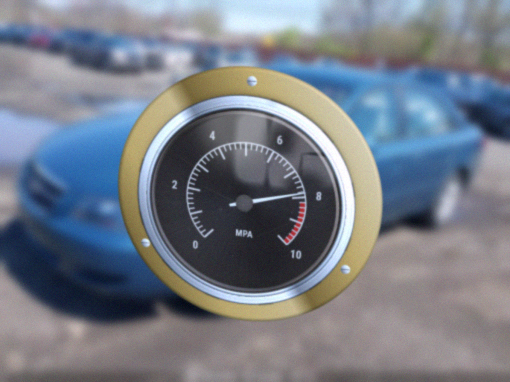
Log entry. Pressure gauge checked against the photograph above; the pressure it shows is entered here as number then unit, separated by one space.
7.8 MPa
